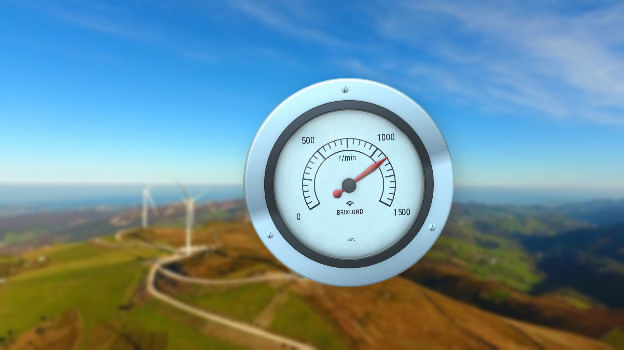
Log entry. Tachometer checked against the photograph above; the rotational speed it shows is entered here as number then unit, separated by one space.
1100 rpm
